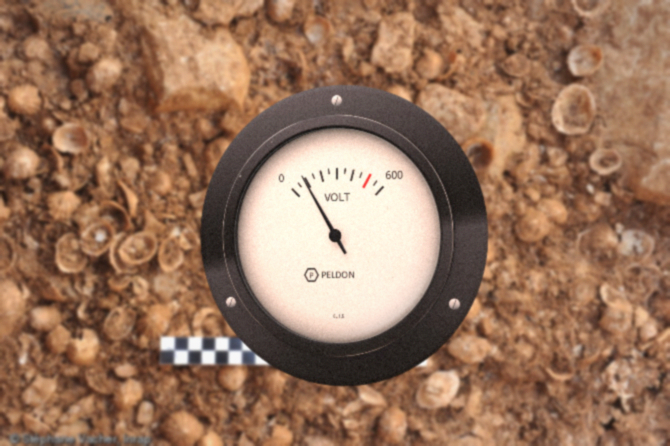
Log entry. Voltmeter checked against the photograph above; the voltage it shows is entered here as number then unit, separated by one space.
100 V
